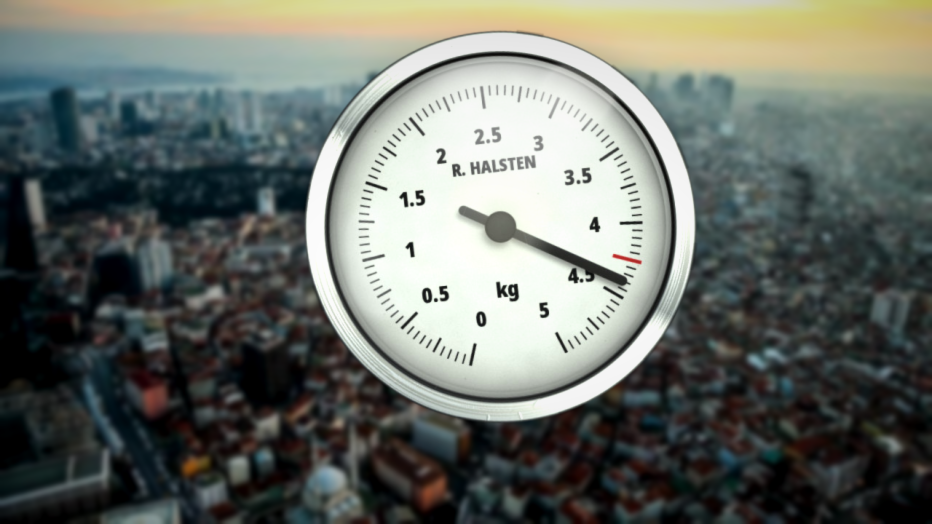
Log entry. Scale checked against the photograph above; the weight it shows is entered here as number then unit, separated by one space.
4.4 kg
